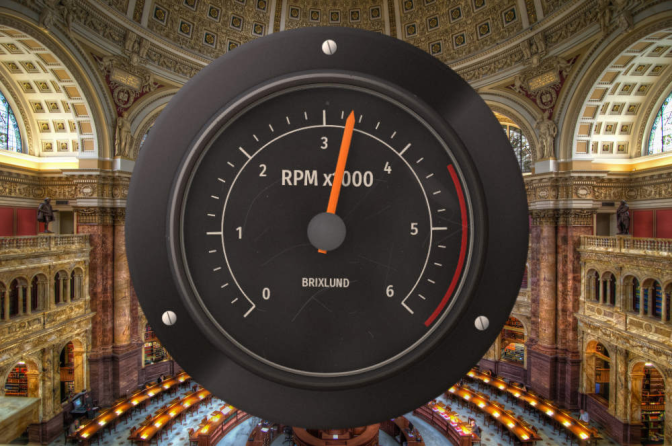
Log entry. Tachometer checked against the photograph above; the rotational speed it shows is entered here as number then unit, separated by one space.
3300 rpm
